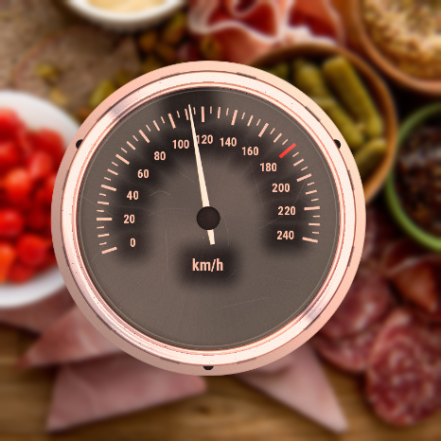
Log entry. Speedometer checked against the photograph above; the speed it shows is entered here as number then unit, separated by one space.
112.5 km/h
